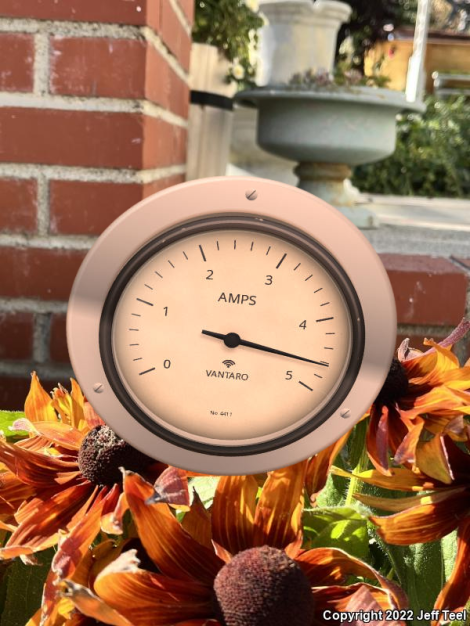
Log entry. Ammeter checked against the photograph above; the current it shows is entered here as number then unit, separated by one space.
4.6 A
